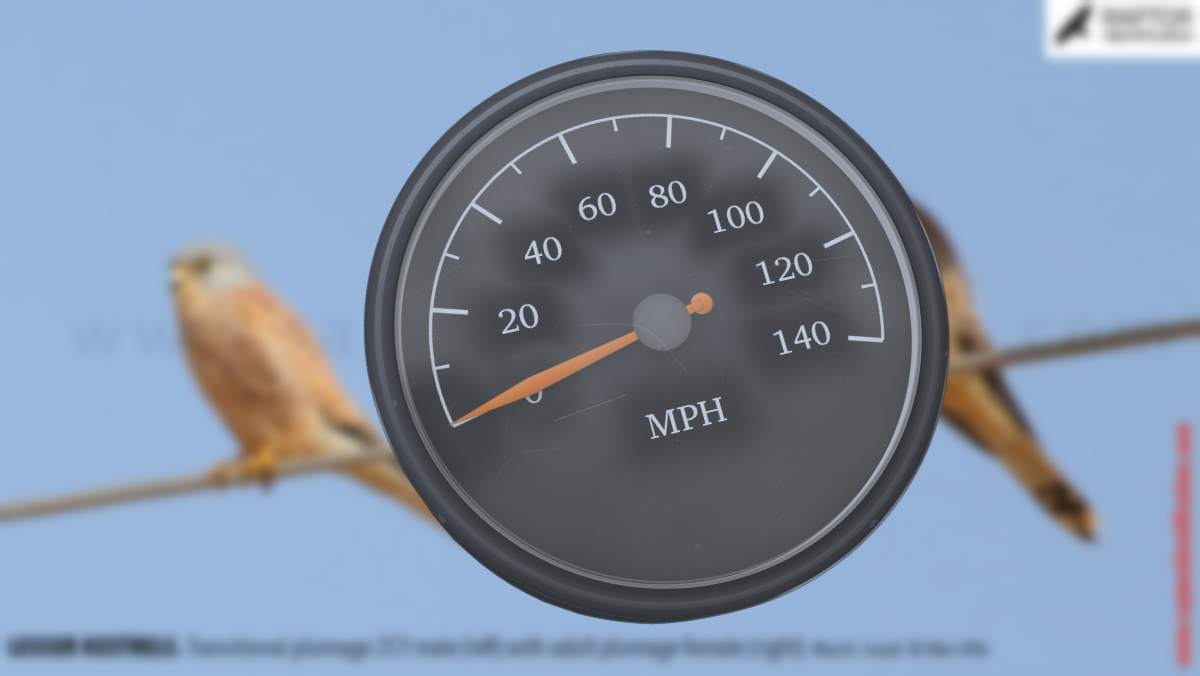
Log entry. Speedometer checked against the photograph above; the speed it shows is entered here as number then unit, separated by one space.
0 mph
